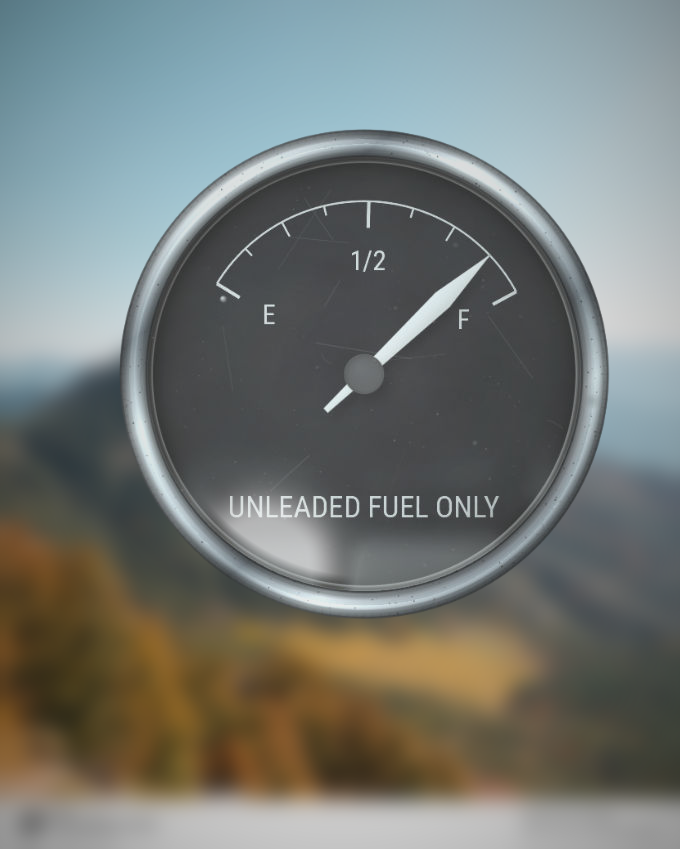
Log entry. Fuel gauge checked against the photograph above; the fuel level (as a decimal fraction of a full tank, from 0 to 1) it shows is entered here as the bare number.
0.875
